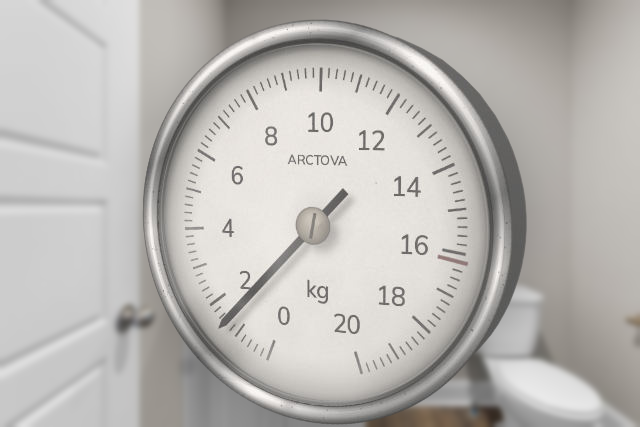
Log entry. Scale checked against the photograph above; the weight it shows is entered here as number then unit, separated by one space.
1.4 kg
